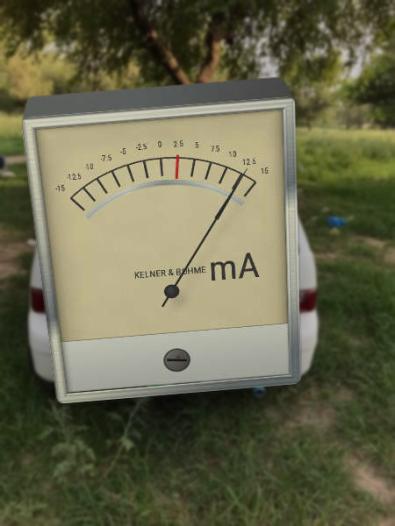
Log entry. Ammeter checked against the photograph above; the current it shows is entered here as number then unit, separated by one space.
12.5 mA
